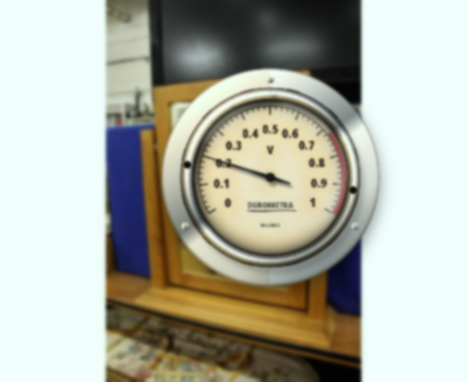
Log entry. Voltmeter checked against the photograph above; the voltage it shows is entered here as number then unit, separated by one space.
0.2 V
